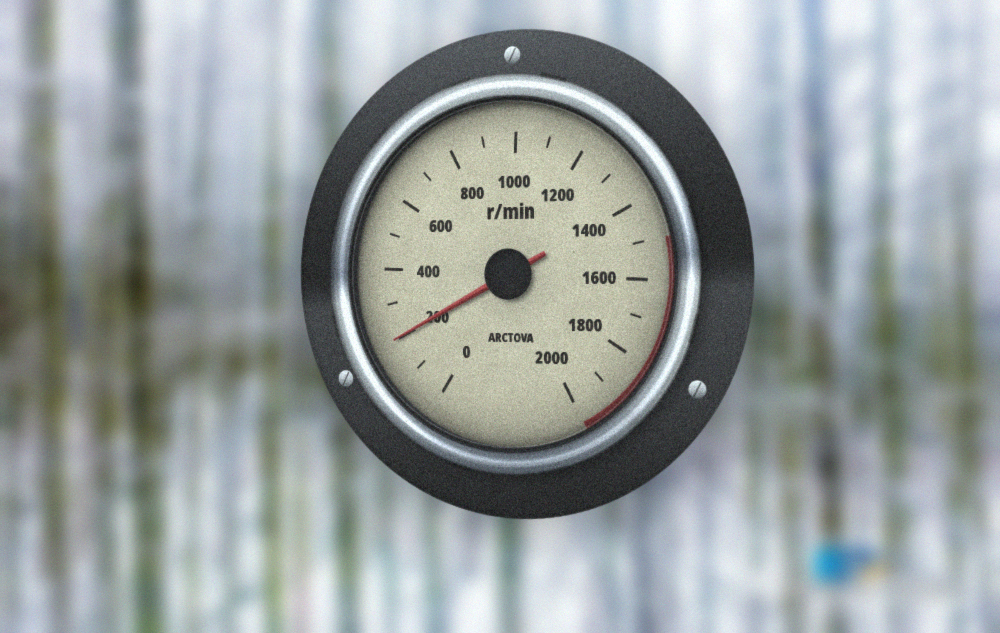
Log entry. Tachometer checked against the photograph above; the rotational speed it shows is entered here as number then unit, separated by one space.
200 rpm
